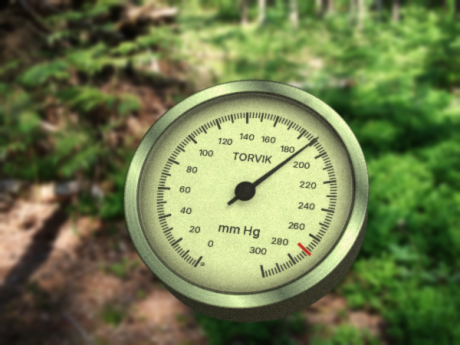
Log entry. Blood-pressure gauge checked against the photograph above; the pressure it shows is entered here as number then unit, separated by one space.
190 mmHg
